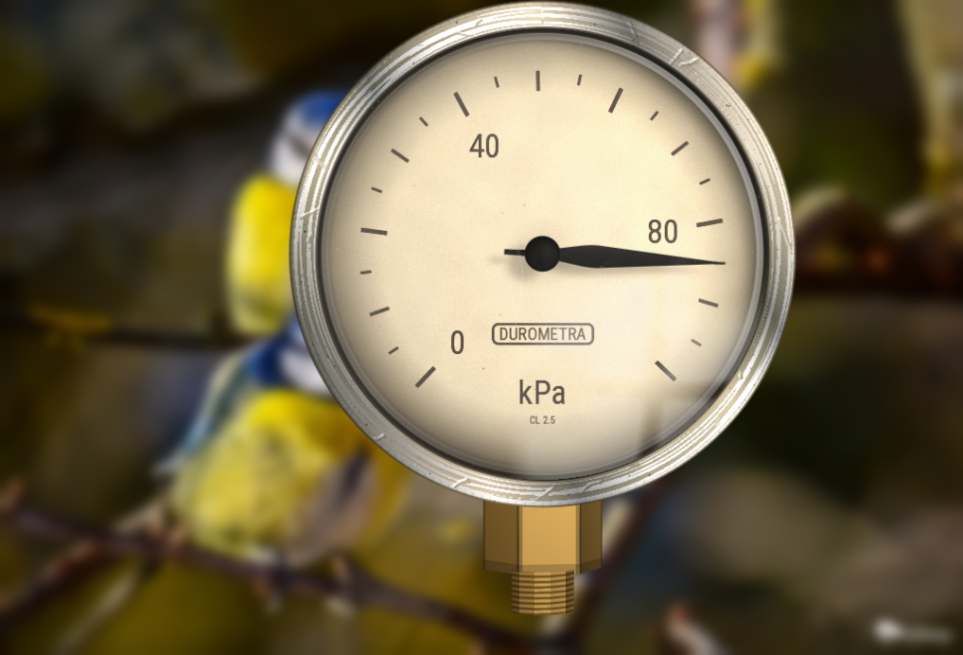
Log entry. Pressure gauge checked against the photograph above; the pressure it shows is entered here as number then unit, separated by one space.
85 kPa
